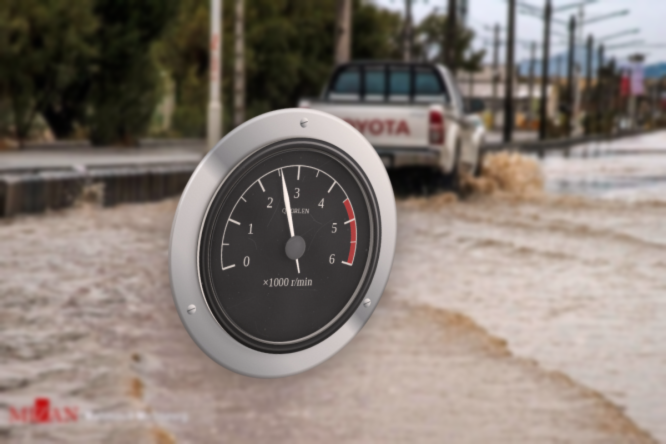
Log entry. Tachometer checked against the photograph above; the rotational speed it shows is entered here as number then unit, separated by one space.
2500 rpm
